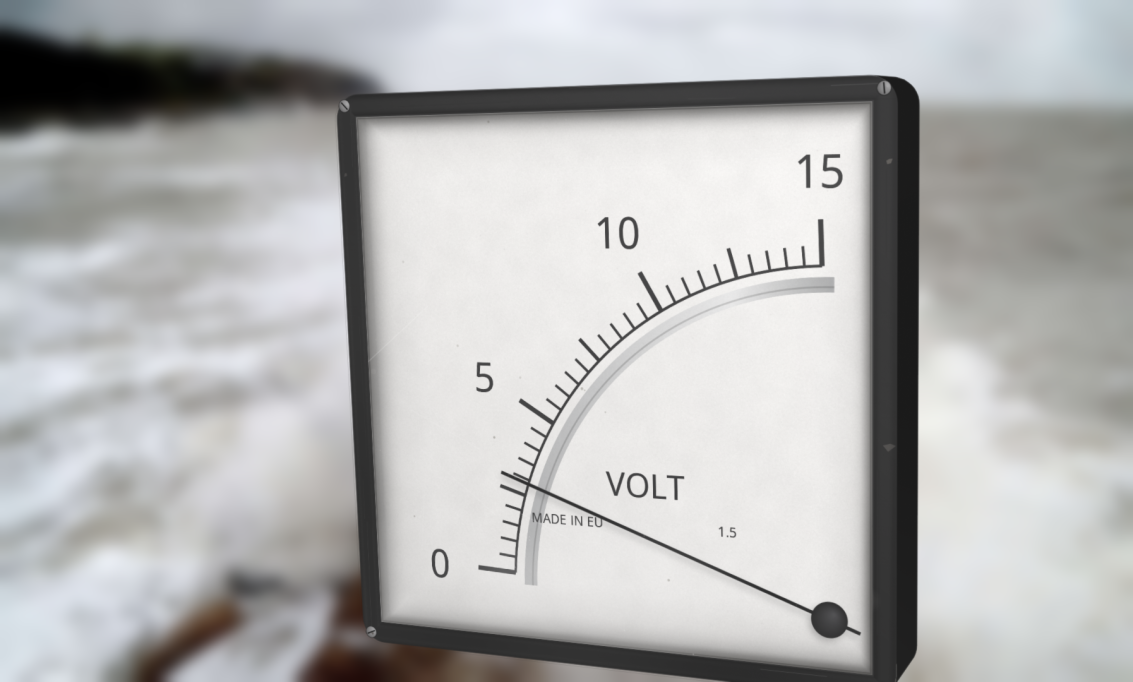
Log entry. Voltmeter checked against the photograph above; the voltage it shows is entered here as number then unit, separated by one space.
3 V
